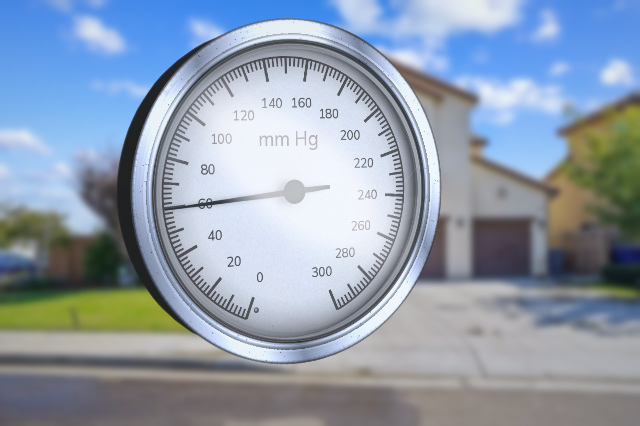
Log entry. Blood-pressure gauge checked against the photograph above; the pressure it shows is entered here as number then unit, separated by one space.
60 mmHg
